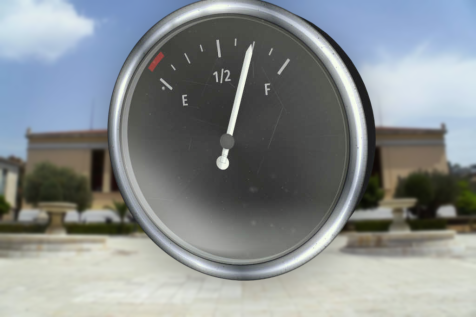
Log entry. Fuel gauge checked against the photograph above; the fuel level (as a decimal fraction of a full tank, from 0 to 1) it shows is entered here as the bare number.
0.75
